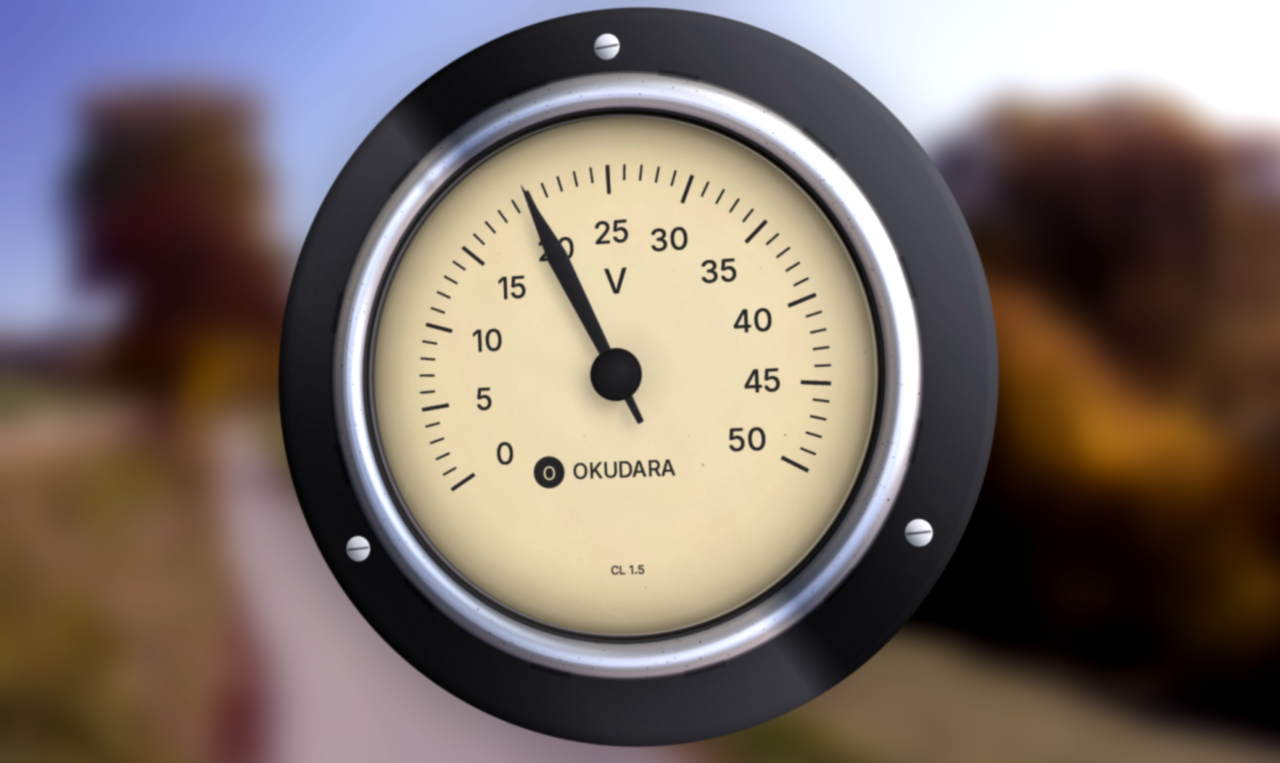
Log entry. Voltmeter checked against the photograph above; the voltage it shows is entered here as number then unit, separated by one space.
20 V
